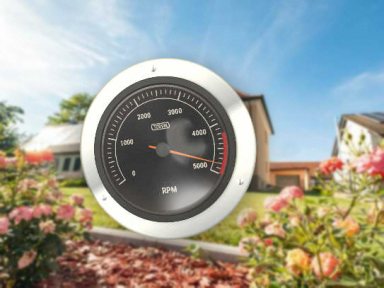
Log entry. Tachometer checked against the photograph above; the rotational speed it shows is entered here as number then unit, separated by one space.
4800 rpm
